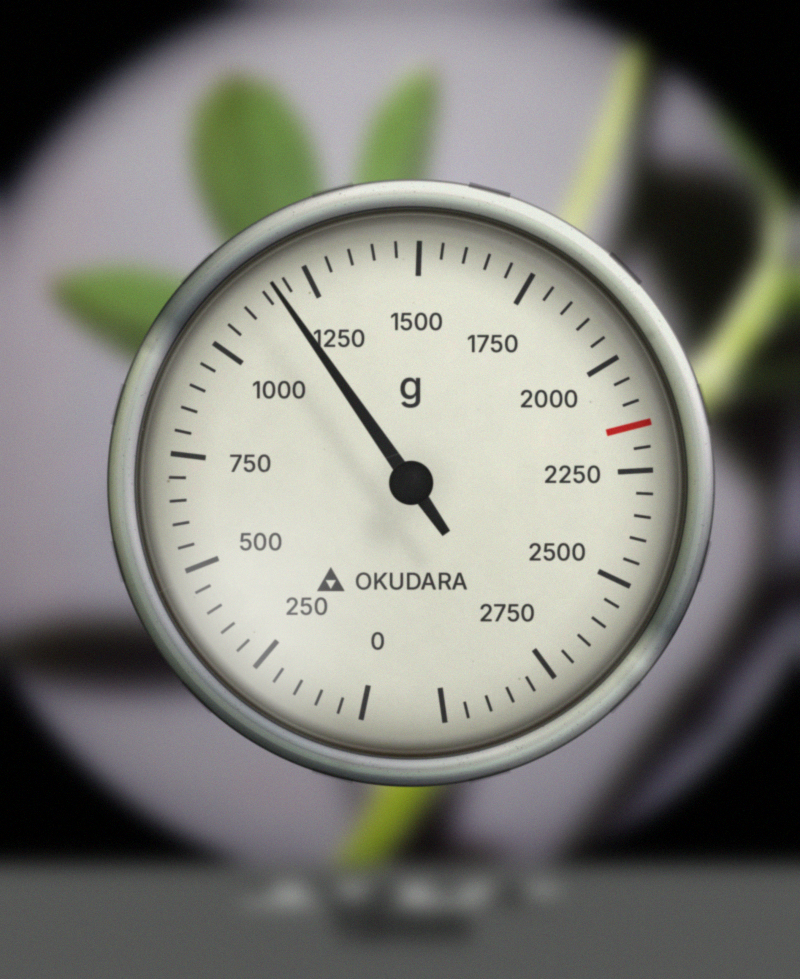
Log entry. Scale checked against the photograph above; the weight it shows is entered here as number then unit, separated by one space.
1175 g
